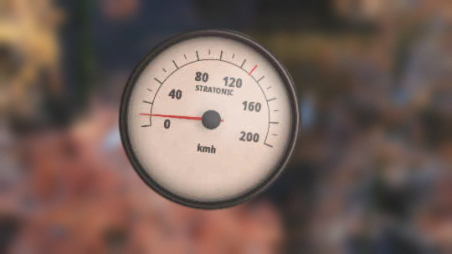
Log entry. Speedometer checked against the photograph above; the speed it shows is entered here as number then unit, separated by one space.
10 km/h
